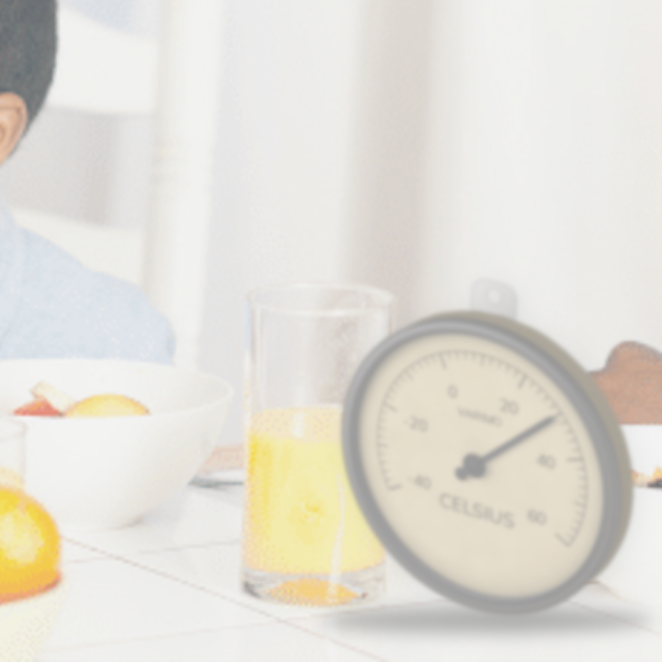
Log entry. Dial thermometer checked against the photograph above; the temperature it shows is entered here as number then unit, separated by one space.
30 °C
